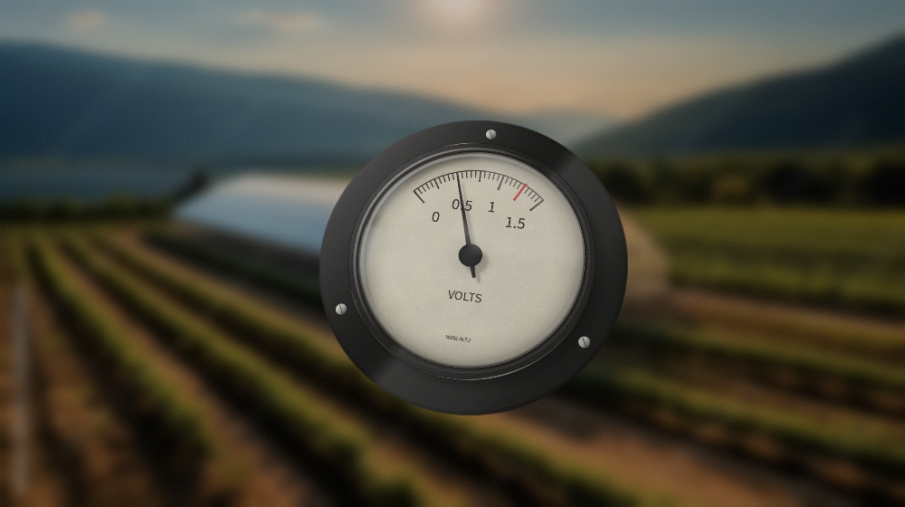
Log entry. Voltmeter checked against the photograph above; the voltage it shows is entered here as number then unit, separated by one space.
0.5 V
